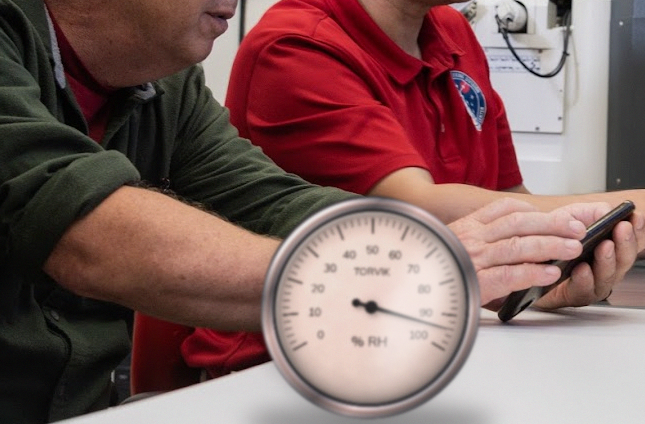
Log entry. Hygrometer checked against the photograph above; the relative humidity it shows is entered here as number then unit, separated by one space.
94 %
